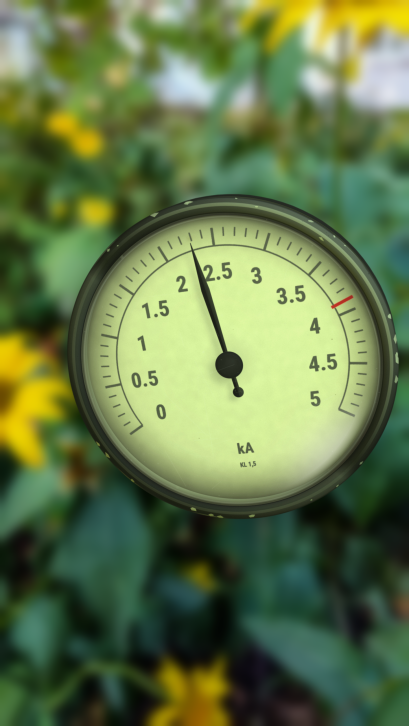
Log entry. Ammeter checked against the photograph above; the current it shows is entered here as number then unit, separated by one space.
2.3 kA
